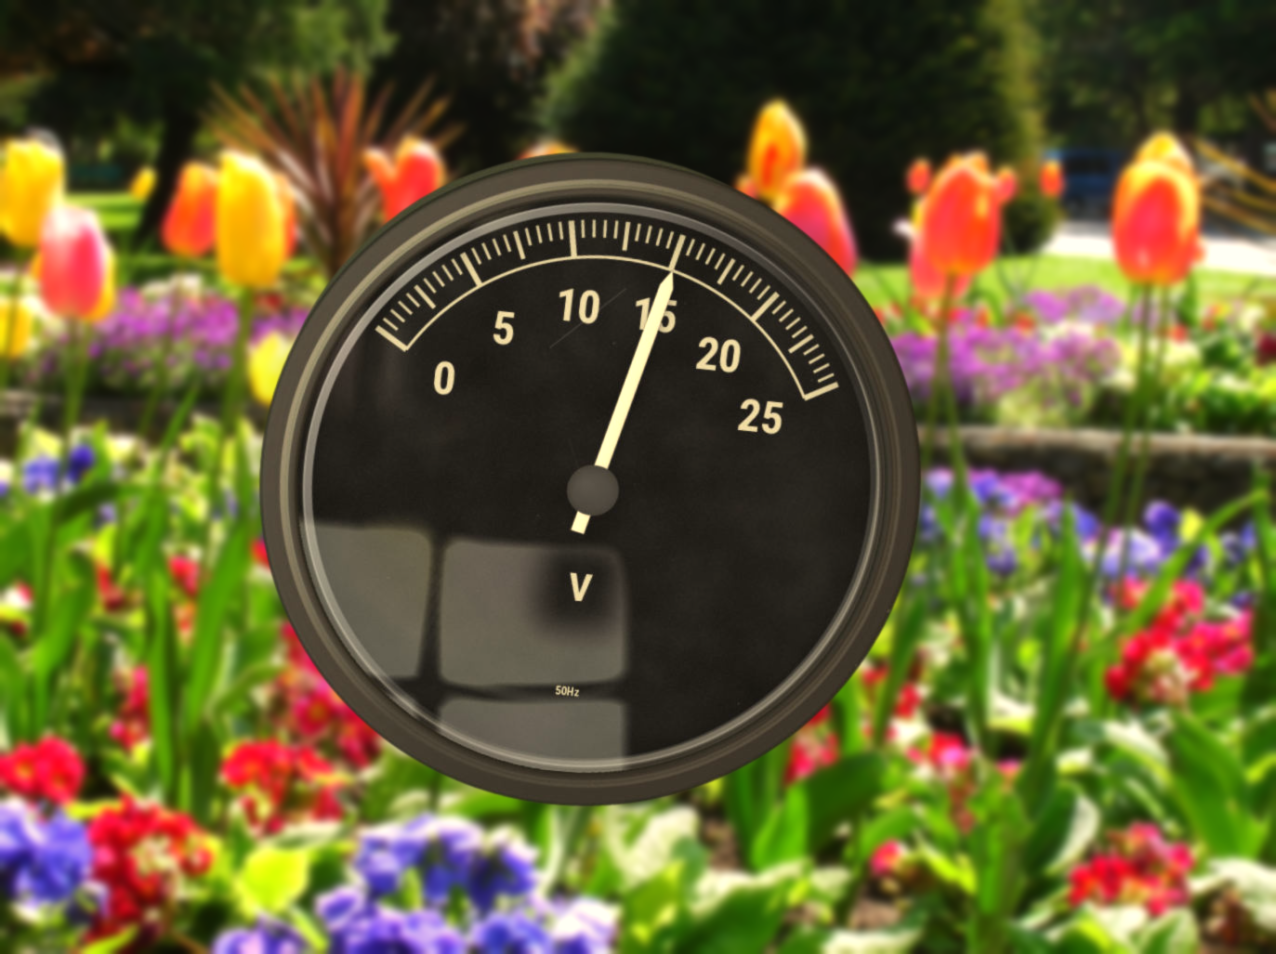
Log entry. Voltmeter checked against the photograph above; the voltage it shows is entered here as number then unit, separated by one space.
15 V
